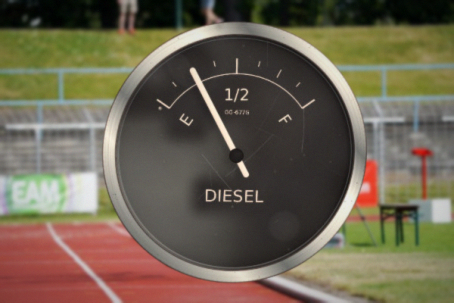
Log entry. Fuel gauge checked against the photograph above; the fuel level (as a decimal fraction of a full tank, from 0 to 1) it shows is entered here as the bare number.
0.25
